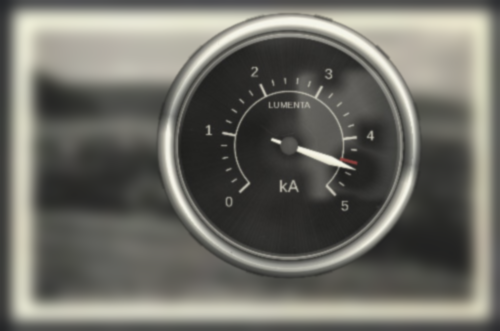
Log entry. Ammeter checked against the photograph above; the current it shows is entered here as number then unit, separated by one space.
4.5 kA
